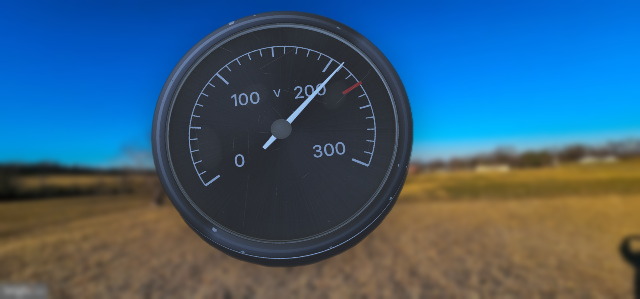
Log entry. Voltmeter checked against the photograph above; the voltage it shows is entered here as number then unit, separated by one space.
210 V
